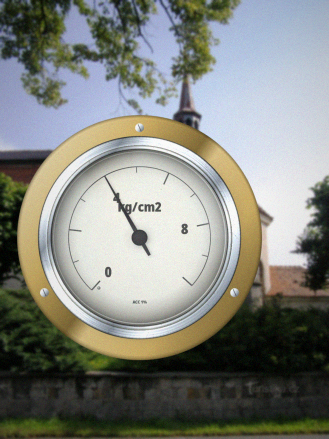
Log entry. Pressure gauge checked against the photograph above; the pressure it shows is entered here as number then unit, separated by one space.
4 kg/cm²
